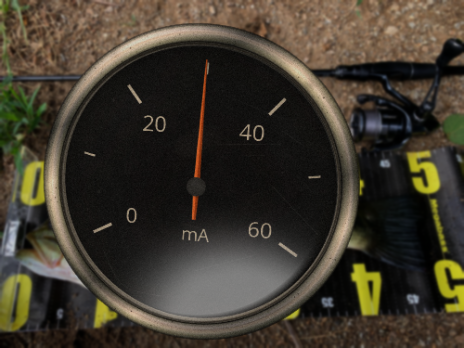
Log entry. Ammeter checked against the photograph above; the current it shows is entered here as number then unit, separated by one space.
30 mA
